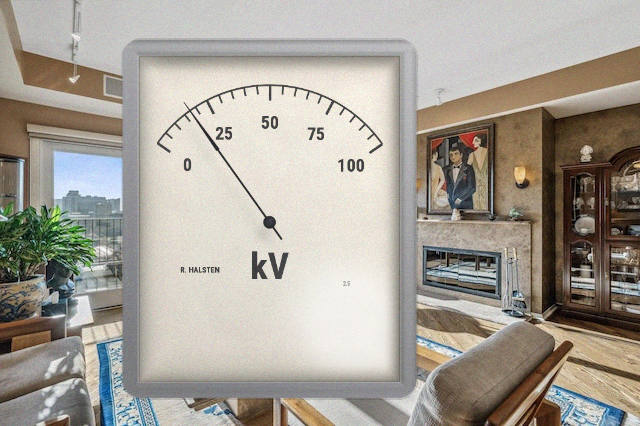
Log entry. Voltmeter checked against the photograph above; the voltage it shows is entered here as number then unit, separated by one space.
17.5 kV
